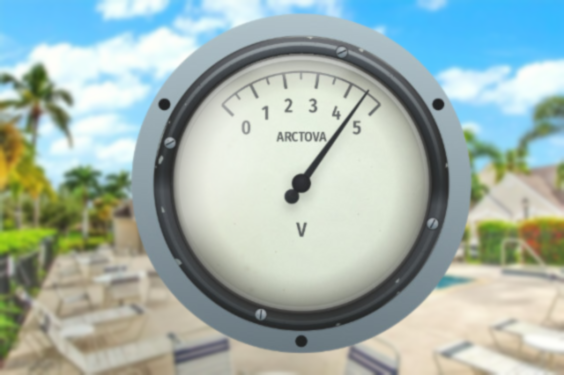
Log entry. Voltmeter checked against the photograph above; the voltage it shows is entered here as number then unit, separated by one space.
4.5 V
